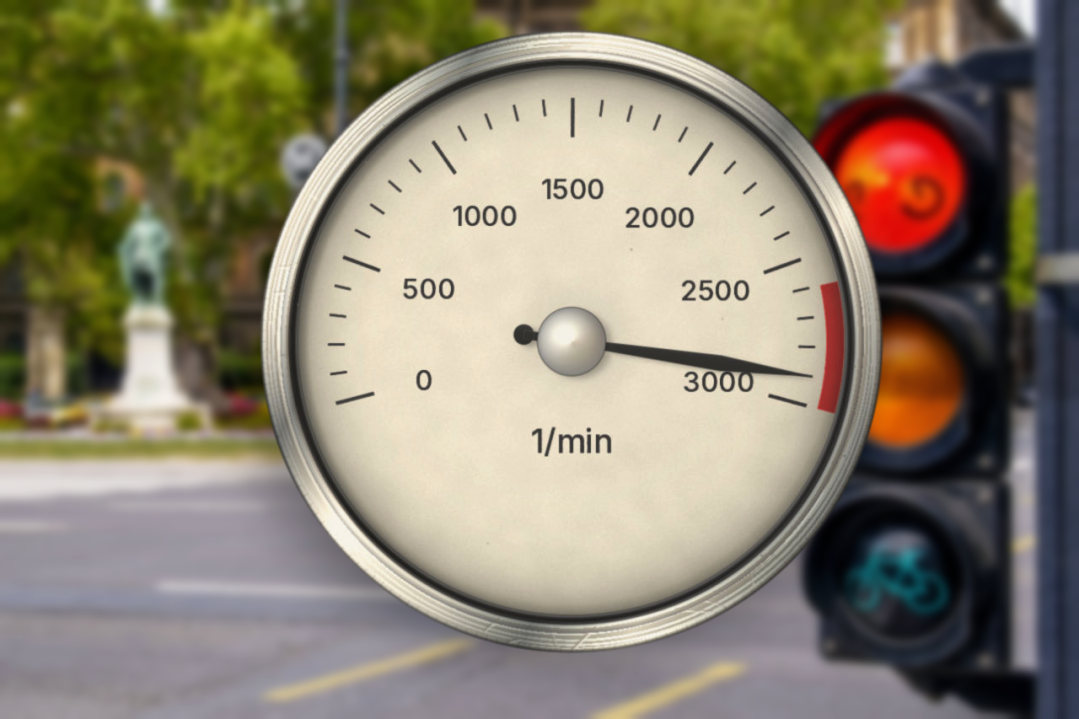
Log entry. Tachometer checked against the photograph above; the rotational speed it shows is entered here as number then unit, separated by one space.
2900 rpm
